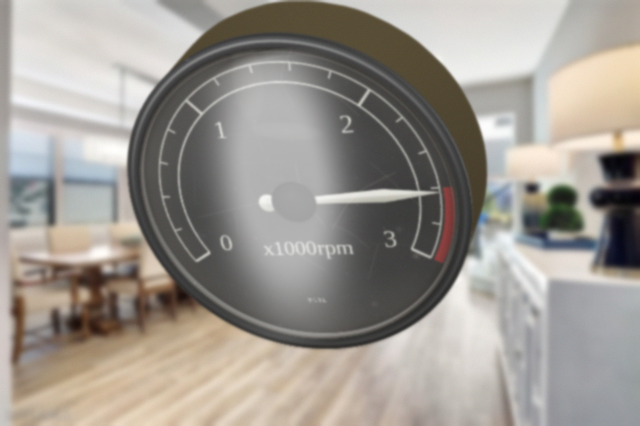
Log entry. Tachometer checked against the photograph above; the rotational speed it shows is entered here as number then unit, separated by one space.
2600 rpm
